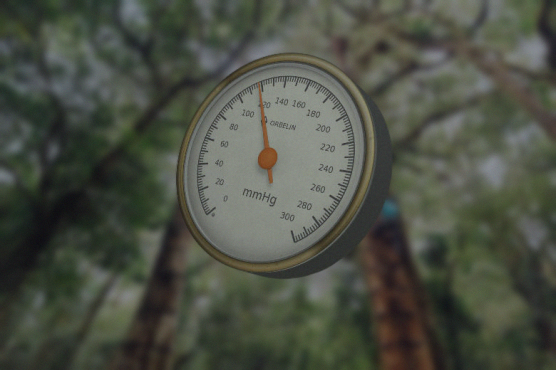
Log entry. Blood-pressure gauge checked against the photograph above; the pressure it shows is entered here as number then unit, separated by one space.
120 mmHg
